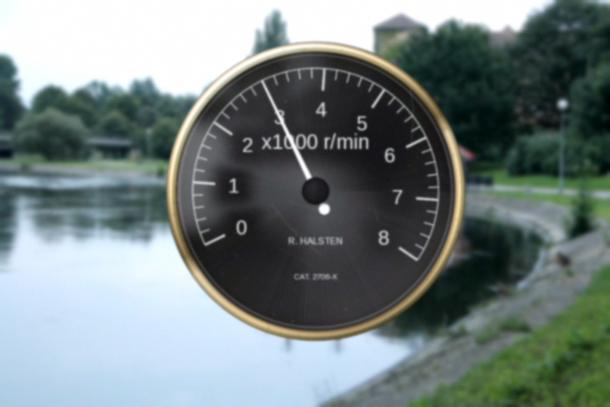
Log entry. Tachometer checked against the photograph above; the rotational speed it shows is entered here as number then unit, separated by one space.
3000 rpm
